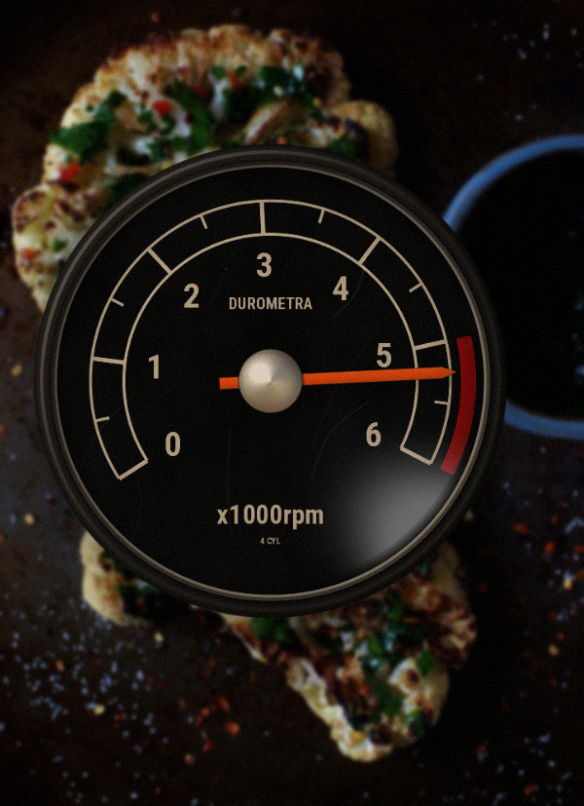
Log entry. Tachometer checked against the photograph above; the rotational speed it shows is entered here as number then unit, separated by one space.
5250 rpm
